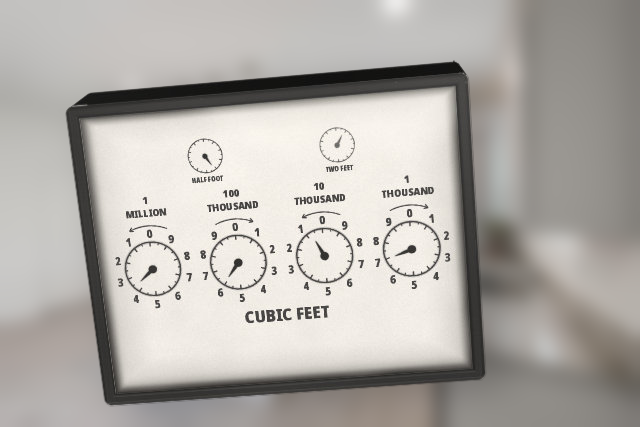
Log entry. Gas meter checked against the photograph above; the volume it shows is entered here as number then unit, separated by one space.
360700 ft³
